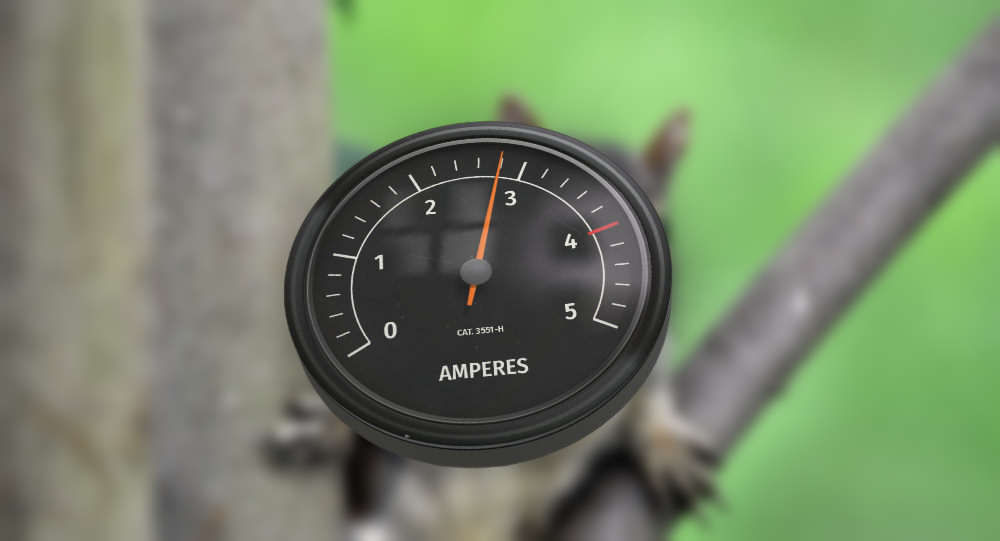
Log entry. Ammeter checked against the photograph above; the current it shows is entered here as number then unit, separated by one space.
2.8 A
